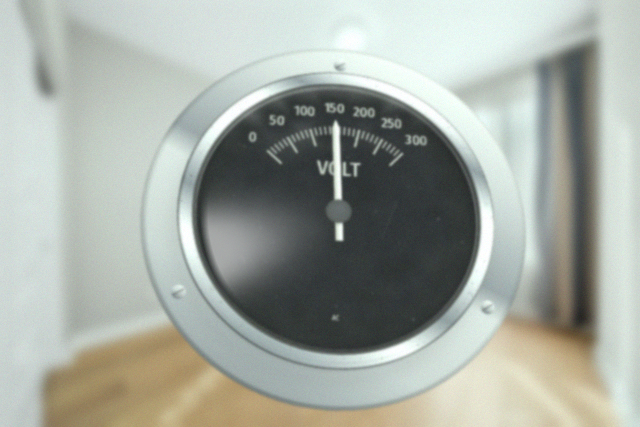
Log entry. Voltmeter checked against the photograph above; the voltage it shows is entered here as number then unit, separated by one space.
150 V
